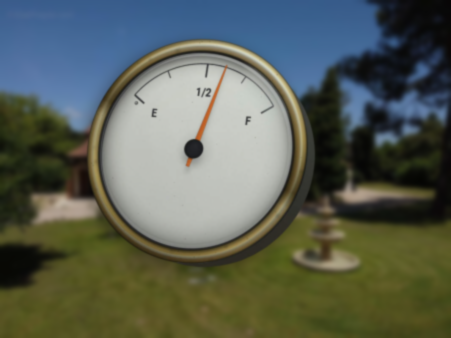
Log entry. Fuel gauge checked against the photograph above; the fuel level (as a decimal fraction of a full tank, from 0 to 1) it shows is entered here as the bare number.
0.625
